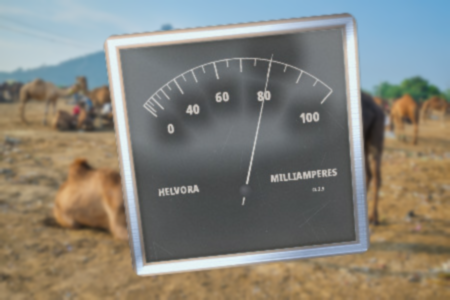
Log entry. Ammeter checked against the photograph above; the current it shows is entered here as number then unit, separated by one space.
80 mA
